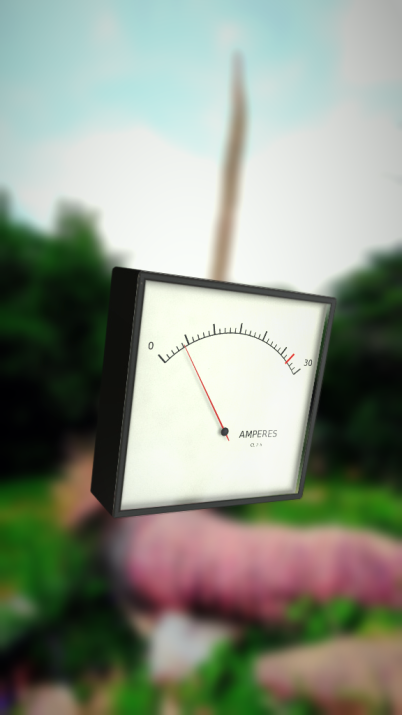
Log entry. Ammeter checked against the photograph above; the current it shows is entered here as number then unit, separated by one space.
4 A
